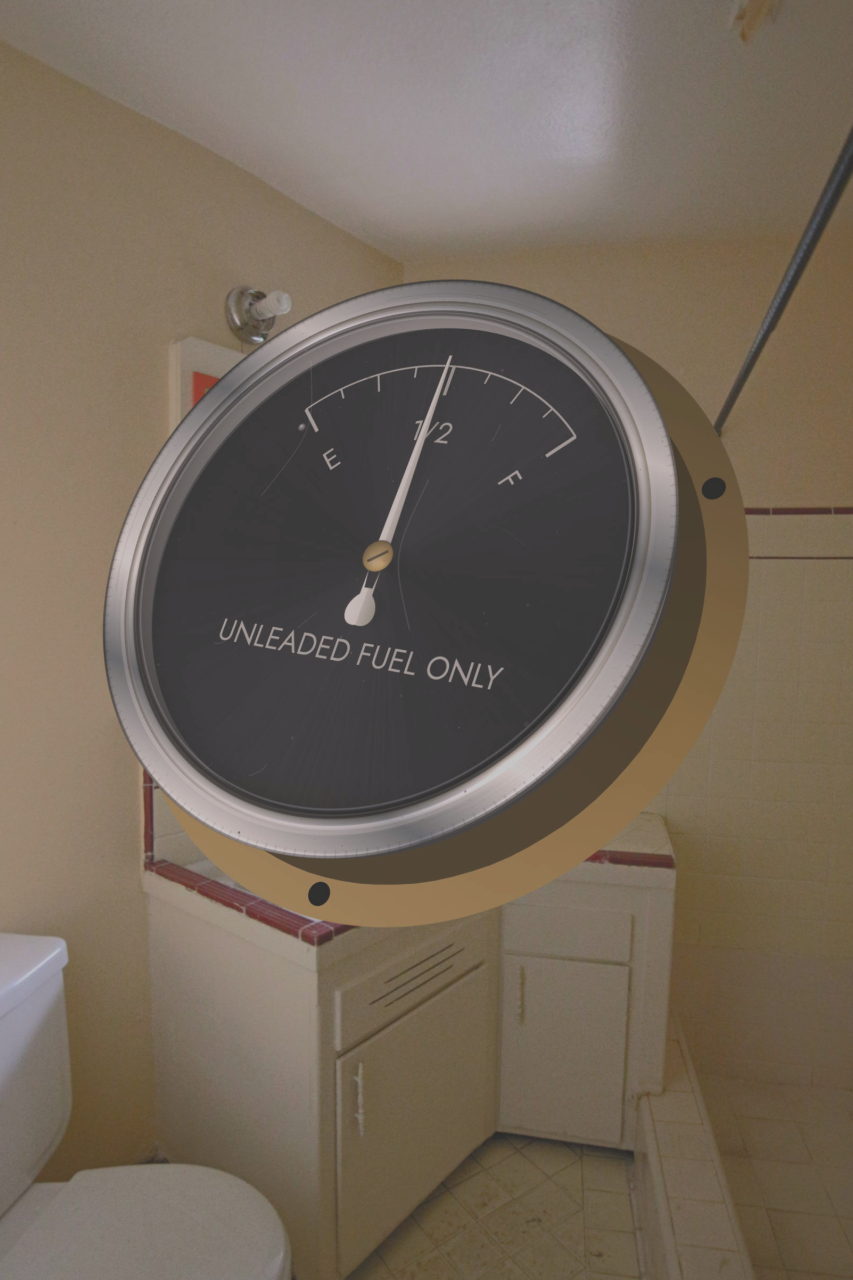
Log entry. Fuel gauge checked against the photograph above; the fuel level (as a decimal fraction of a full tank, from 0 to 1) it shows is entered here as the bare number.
0.5
